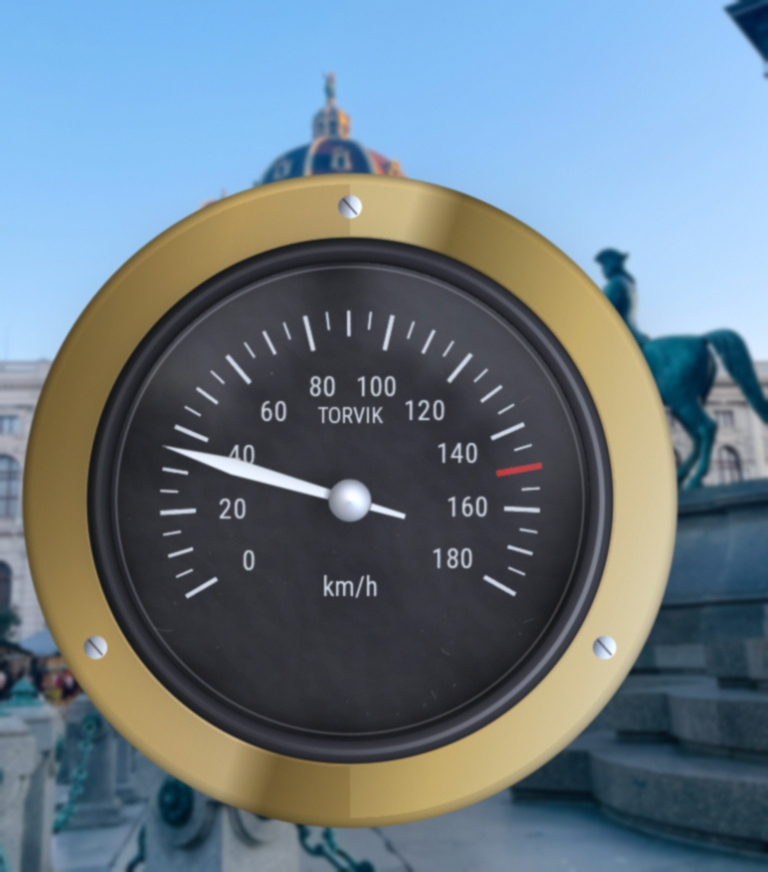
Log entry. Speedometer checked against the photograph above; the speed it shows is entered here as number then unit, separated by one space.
35 km/h
